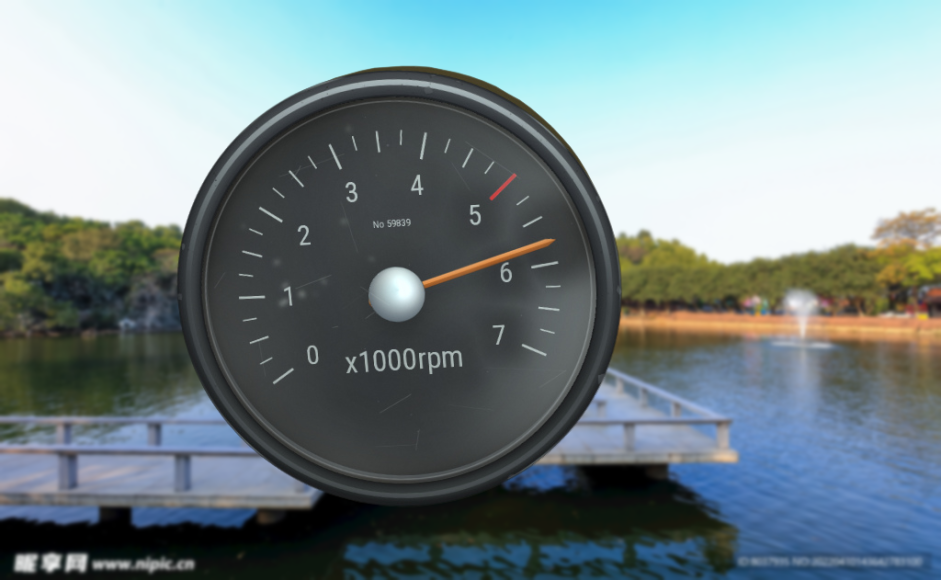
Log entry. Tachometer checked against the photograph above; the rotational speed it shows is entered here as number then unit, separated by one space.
5750 rpm
